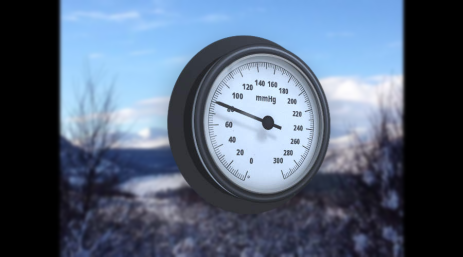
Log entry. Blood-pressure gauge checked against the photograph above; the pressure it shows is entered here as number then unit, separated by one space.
80 mmHg
